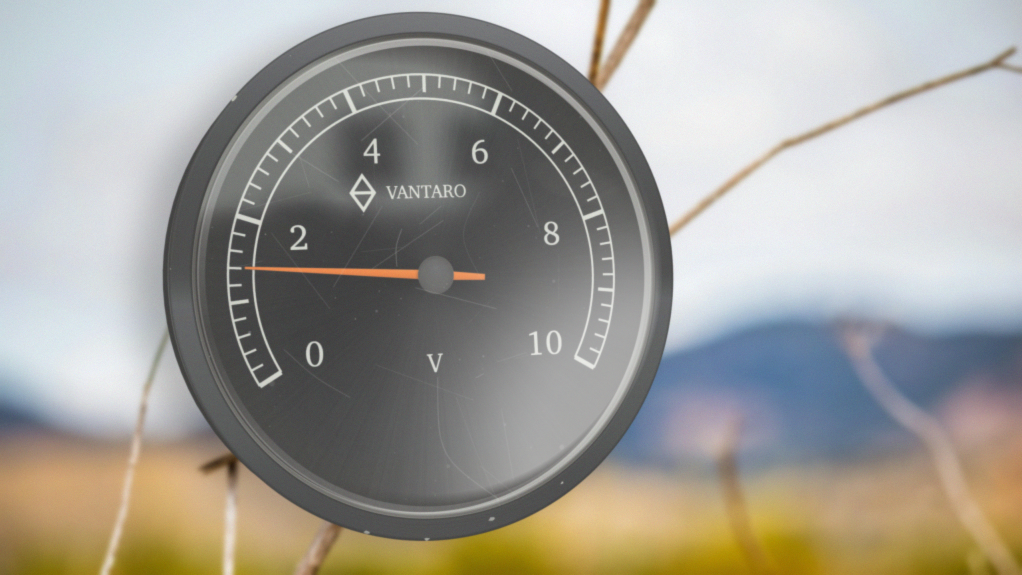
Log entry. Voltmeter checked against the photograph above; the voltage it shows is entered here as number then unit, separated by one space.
1.4 V
